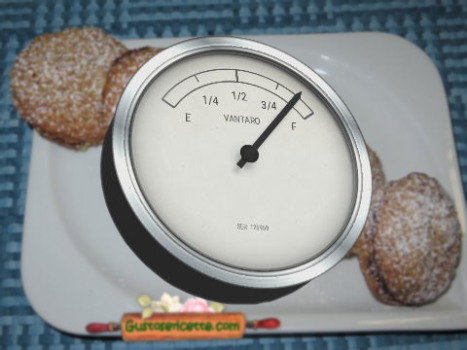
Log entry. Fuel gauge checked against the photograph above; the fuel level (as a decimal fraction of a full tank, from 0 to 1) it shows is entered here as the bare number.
0.875
